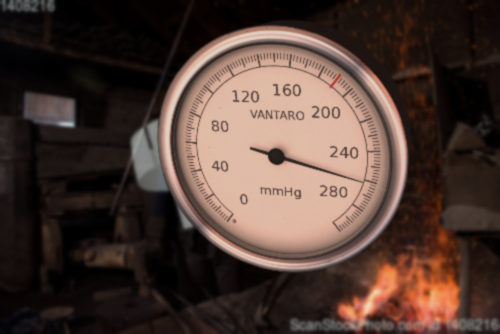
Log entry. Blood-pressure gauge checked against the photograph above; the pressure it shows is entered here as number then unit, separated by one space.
260 mmHg
